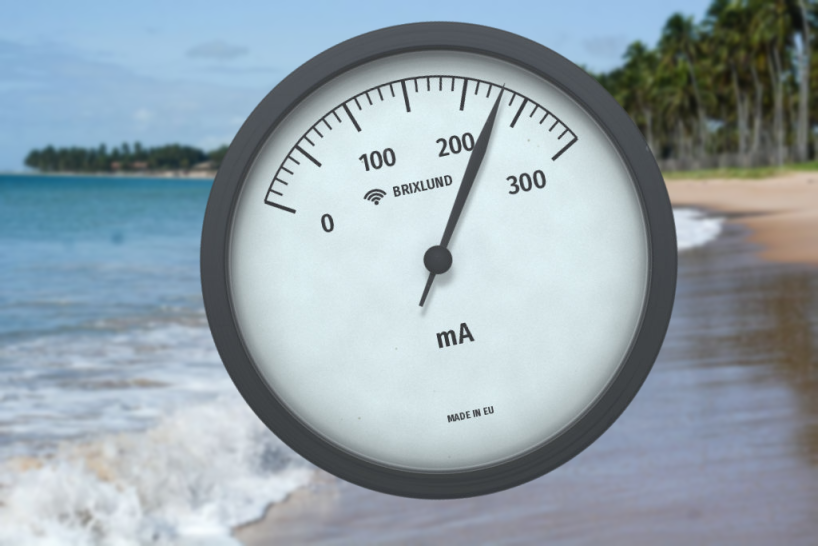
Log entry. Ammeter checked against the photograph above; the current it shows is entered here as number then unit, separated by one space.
230 mA
